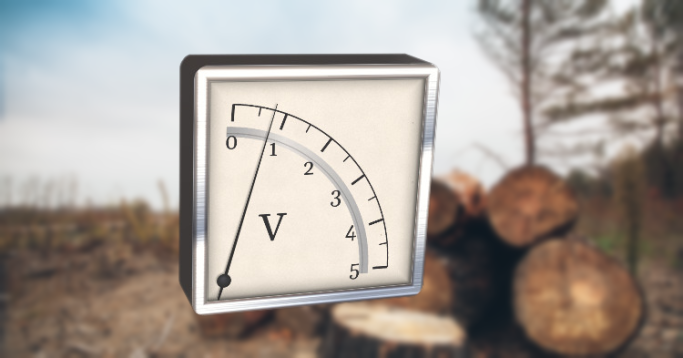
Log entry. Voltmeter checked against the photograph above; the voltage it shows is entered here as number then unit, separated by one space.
0.75 V
